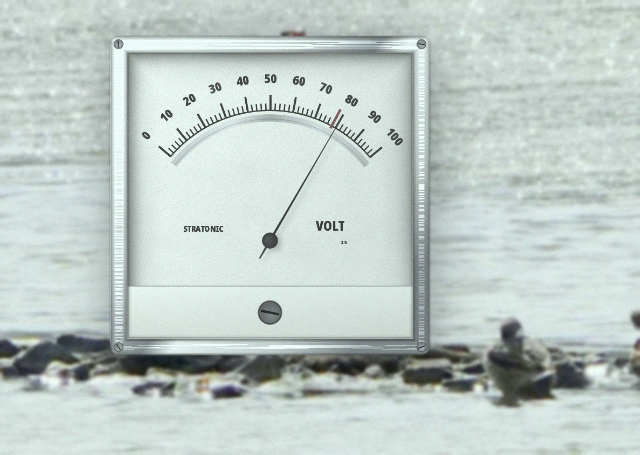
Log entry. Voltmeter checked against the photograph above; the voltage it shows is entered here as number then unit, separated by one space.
80 V
